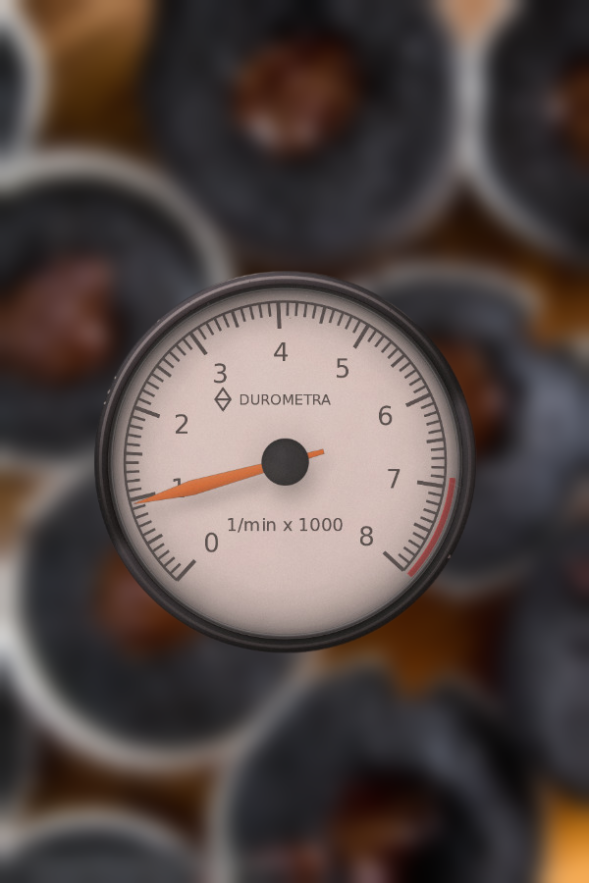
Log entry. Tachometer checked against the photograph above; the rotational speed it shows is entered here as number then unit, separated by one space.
950 rpm
